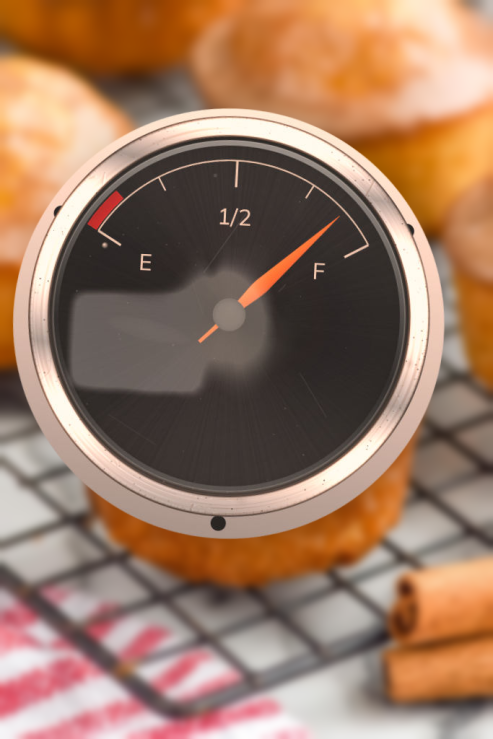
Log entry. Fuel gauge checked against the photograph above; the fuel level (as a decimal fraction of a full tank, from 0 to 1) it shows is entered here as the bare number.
0.875
